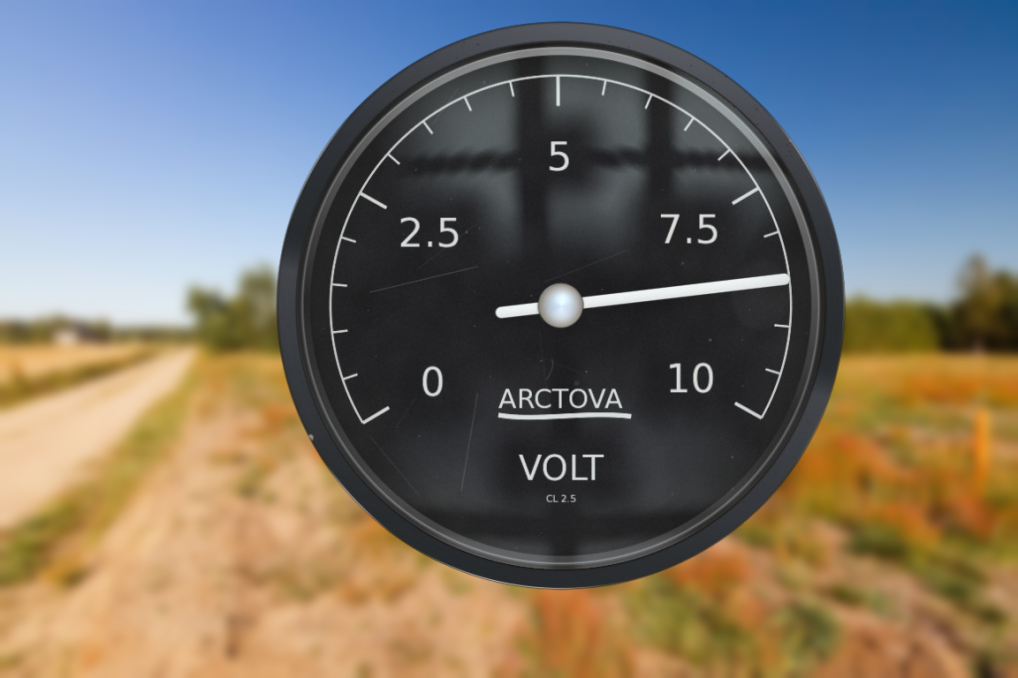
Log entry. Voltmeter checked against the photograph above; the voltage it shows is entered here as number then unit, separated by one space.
8.5 V
